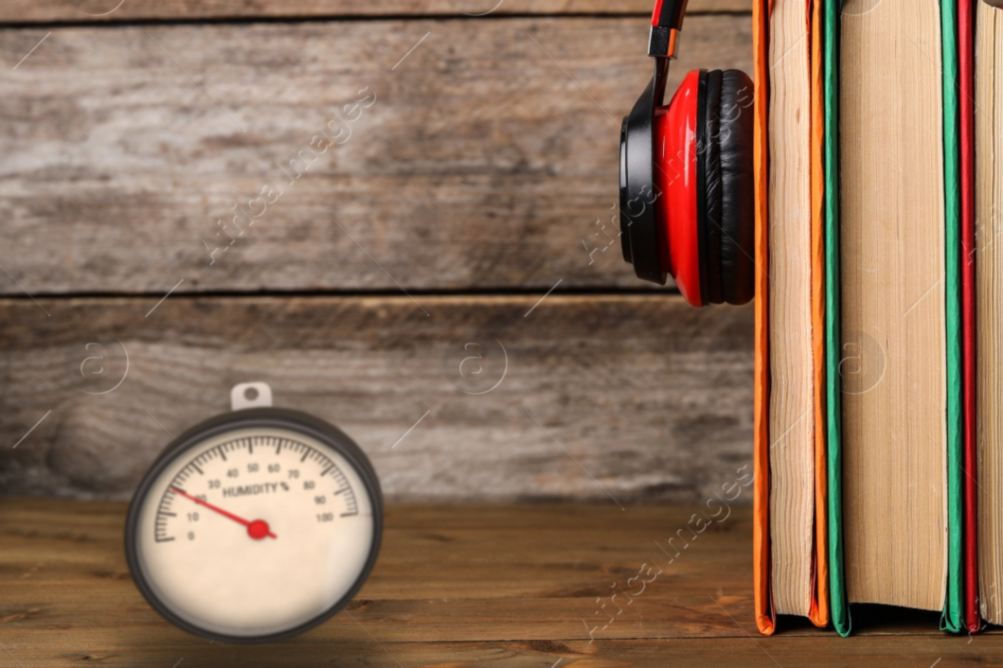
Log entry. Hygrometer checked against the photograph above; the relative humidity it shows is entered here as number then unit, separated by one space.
20 %
